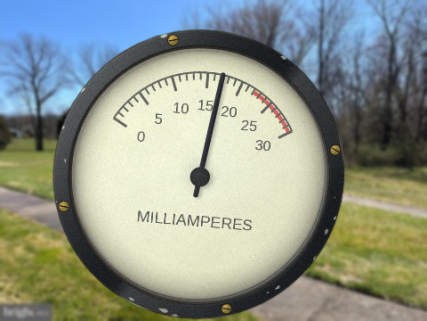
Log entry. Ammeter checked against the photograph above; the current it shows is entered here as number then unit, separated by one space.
17 mA
